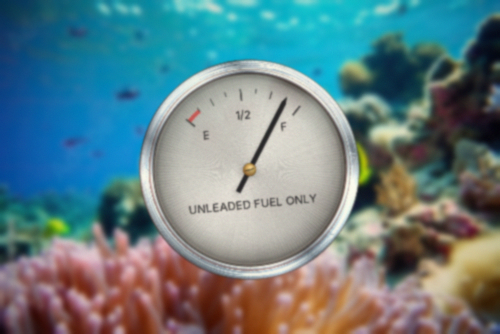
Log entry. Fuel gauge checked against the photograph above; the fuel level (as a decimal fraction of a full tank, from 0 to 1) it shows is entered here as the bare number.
0.875
